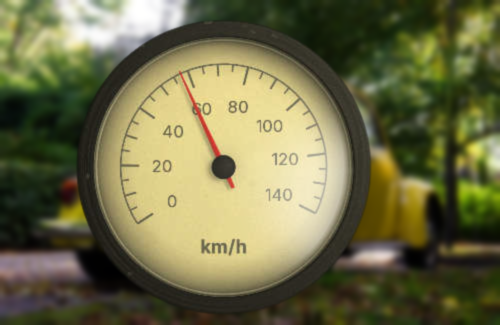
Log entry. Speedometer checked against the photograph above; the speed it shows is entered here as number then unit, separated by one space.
57.5 km/h
